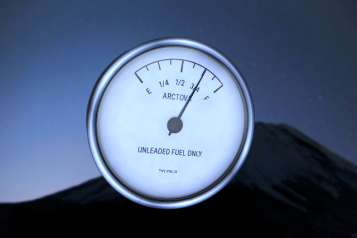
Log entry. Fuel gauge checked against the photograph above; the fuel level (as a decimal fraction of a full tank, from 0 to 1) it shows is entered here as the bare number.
0.75
